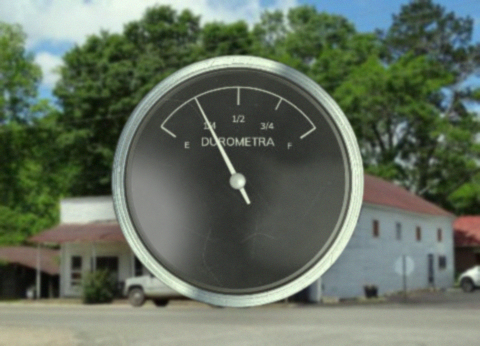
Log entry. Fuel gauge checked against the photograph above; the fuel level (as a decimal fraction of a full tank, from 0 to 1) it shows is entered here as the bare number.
0.25
